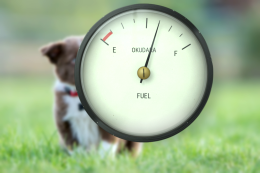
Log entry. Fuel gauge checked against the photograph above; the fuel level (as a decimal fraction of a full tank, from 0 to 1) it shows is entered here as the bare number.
0.625
